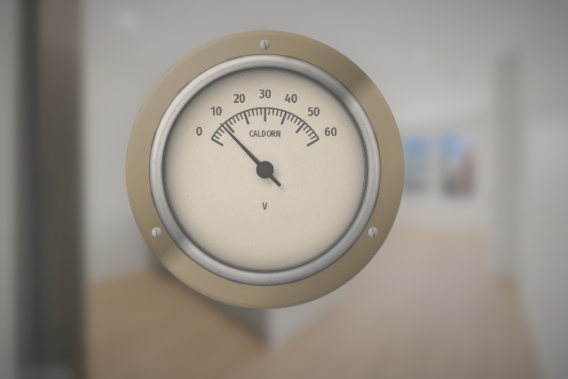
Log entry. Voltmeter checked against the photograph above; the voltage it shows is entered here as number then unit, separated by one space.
8 V
